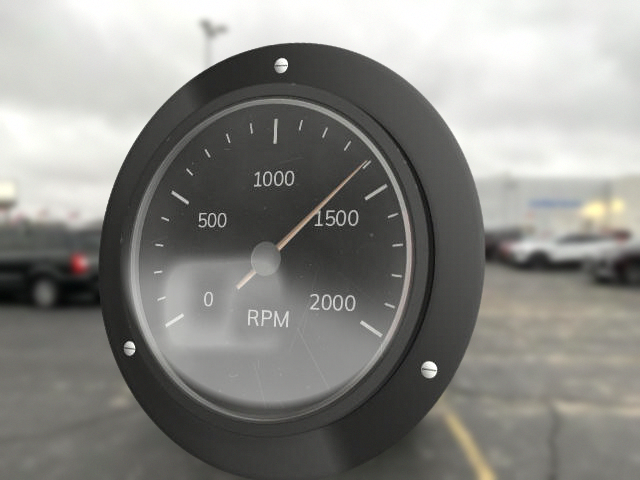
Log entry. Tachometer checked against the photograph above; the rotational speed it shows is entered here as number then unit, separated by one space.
1400 rpm
